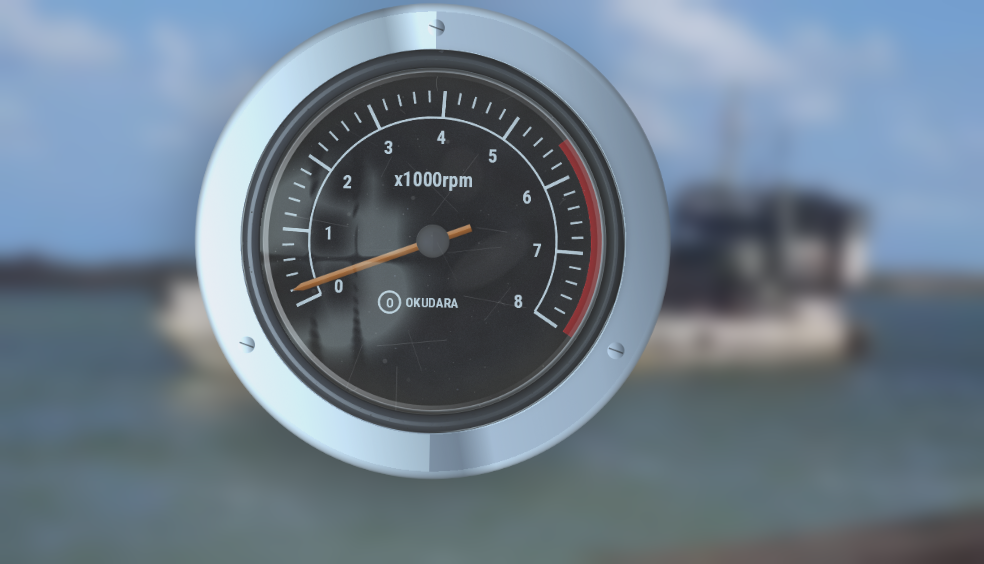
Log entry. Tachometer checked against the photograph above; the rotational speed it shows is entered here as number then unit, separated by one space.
200 rpm
